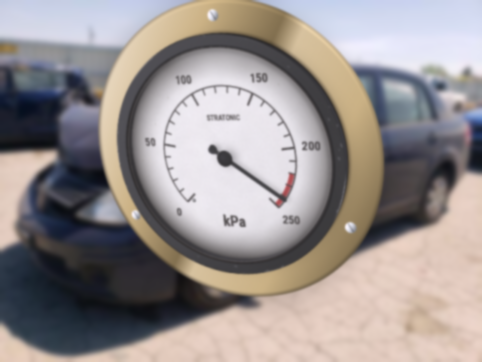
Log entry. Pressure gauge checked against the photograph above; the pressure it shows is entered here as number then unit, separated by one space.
240 kPa
